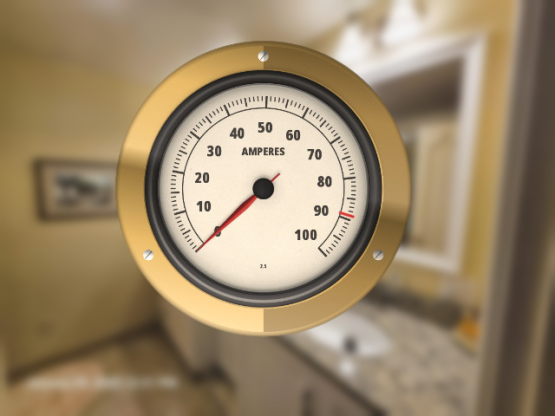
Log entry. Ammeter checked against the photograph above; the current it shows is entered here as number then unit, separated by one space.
0 A
